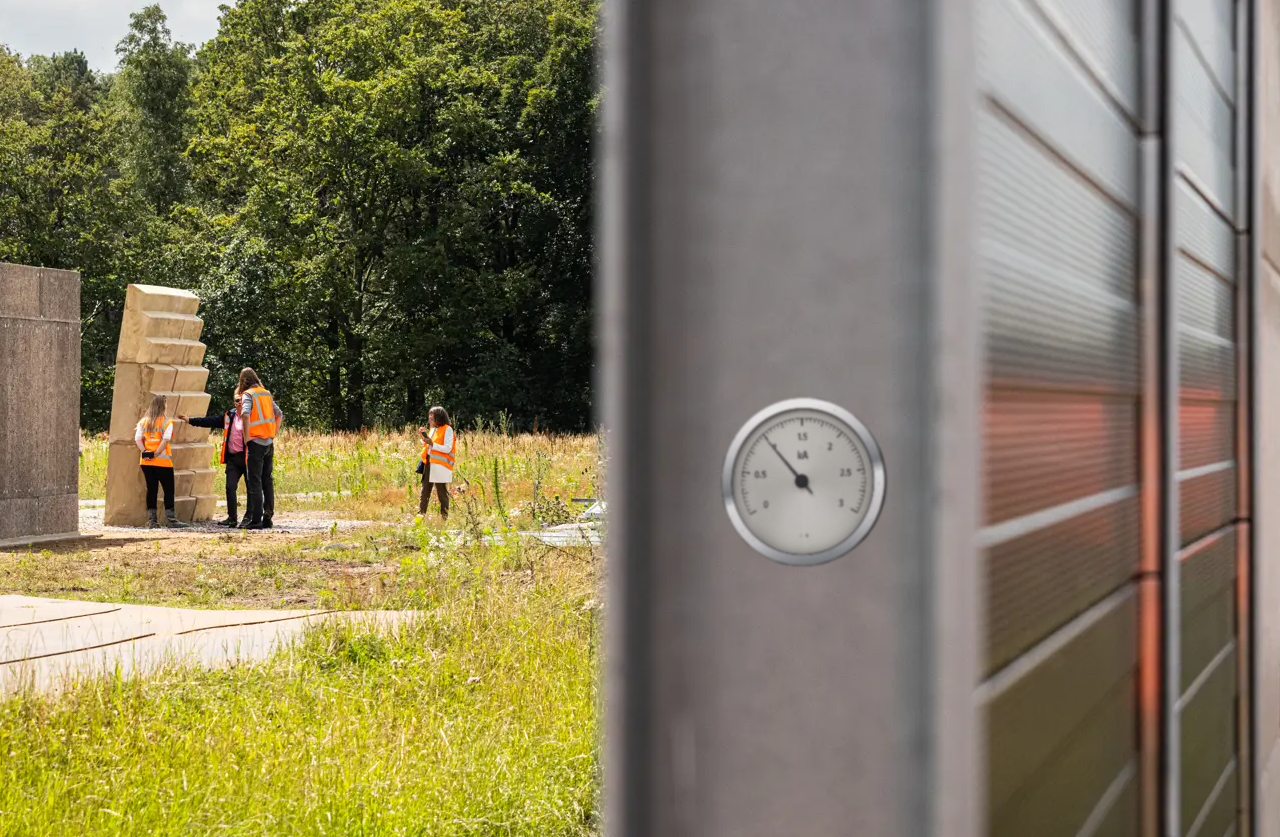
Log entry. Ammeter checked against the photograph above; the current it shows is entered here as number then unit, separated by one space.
1 kA
